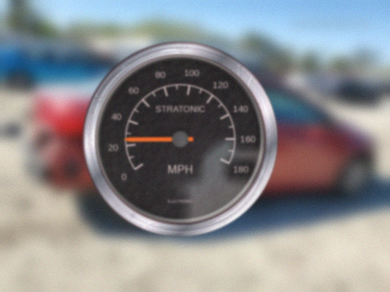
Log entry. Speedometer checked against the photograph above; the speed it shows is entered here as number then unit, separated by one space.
25 mph
